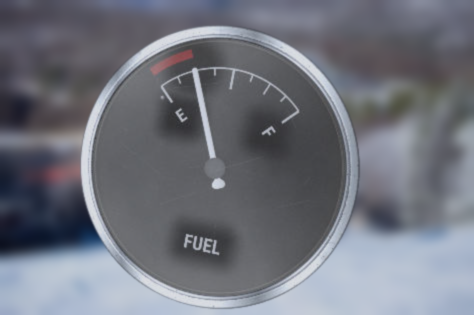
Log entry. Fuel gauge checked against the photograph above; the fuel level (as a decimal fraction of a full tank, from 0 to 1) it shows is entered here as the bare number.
0.25
